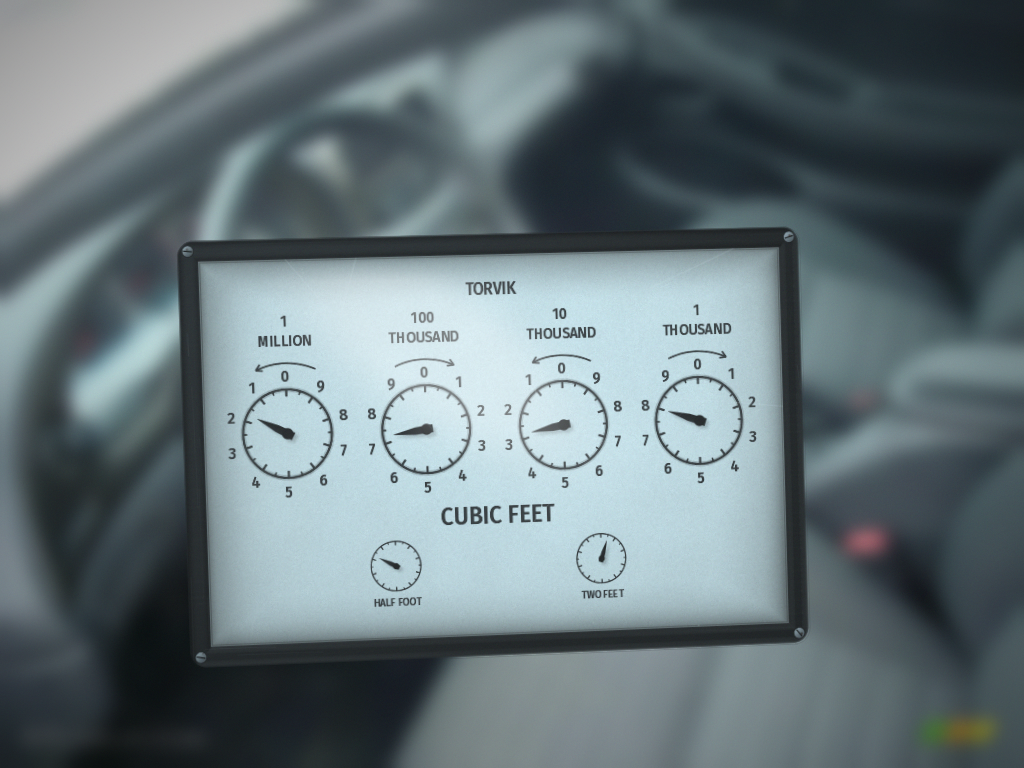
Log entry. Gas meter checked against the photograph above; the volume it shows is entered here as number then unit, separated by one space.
172800 ft³
